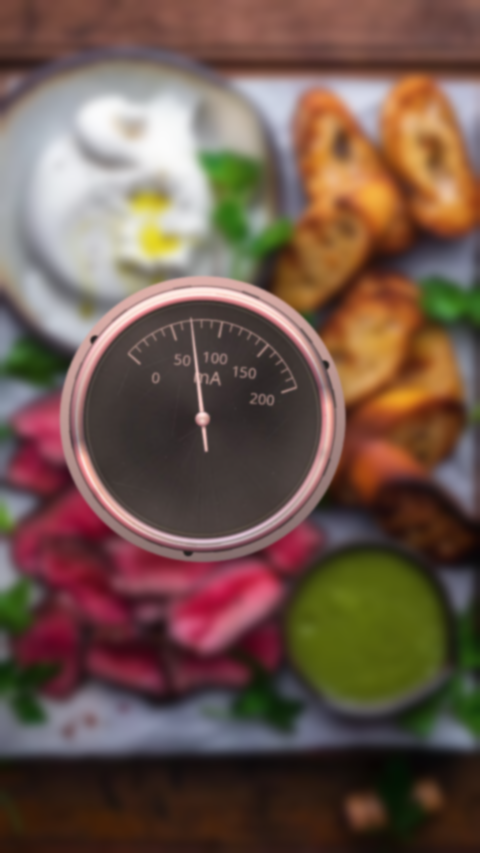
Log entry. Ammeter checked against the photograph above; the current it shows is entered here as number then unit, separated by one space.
70 mA
